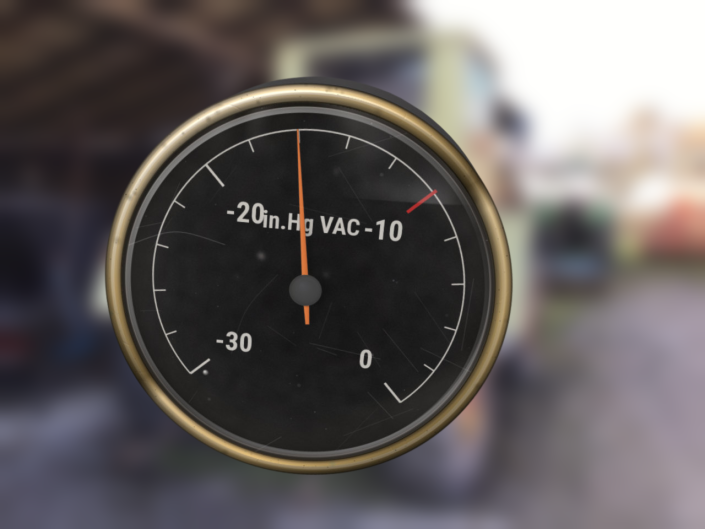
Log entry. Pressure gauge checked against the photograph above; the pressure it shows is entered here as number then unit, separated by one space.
-16 inHg
